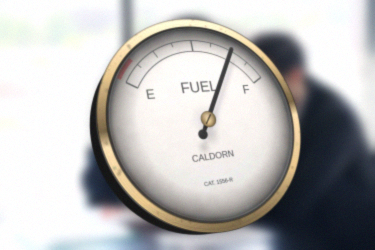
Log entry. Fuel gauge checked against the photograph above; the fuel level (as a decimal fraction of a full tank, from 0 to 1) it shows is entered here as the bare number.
0.75
